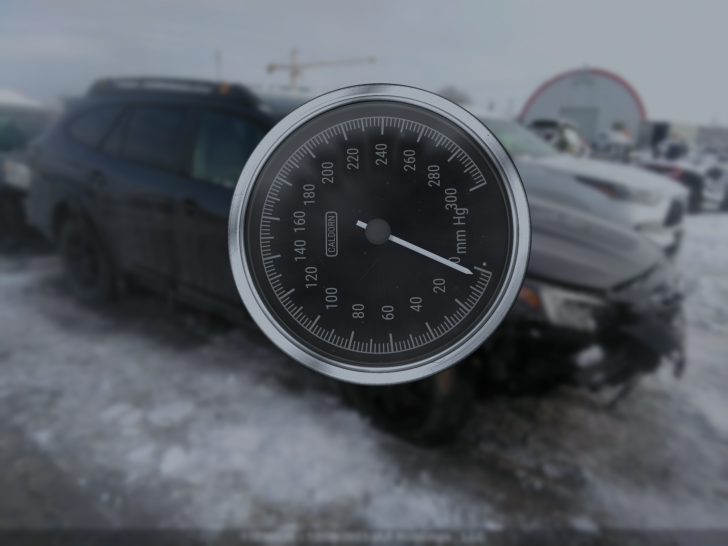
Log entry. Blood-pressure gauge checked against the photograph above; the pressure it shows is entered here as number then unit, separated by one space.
4 mmHg
